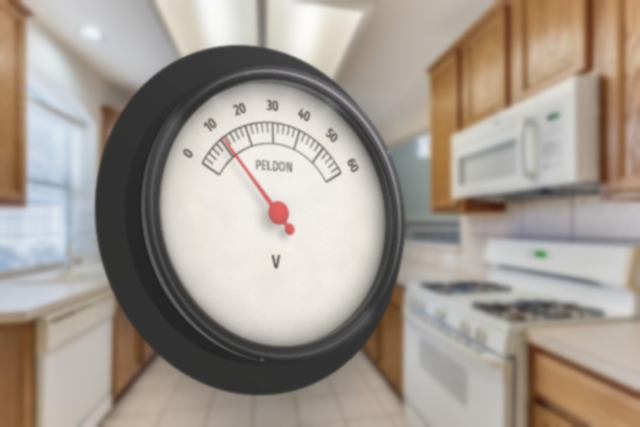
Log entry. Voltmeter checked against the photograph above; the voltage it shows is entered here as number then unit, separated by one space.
10 V
